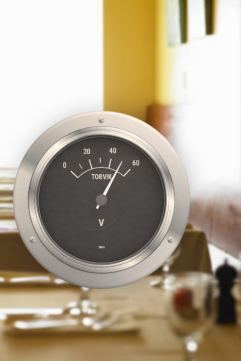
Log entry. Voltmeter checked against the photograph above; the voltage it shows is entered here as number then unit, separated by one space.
50 V
